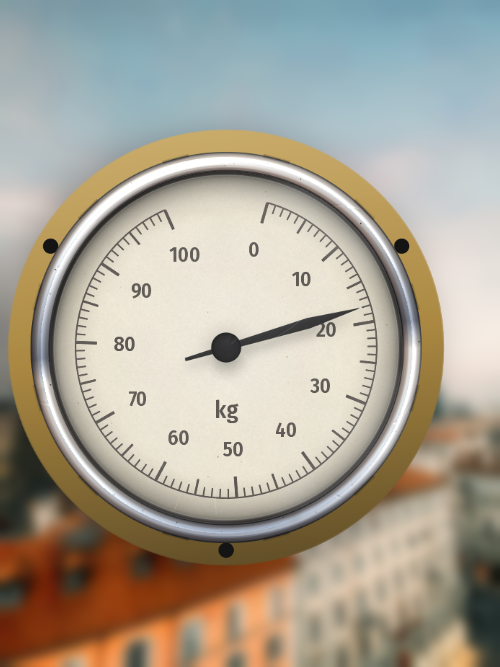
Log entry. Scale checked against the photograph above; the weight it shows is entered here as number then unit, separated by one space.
18 kg
